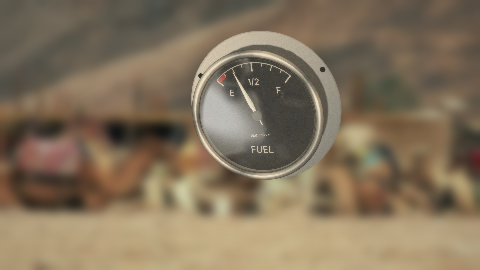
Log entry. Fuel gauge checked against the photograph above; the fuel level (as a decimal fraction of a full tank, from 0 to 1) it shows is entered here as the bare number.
0.25
